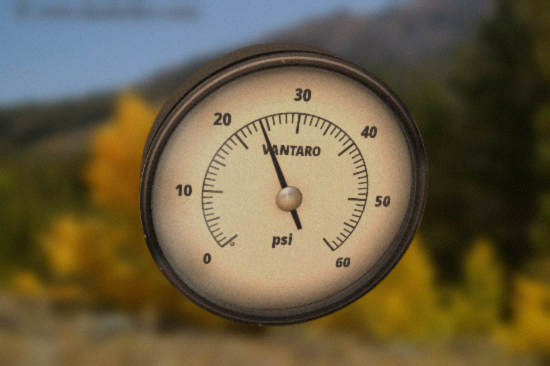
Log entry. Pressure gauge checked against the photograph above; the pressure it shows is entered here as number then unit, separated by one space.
24 psi
